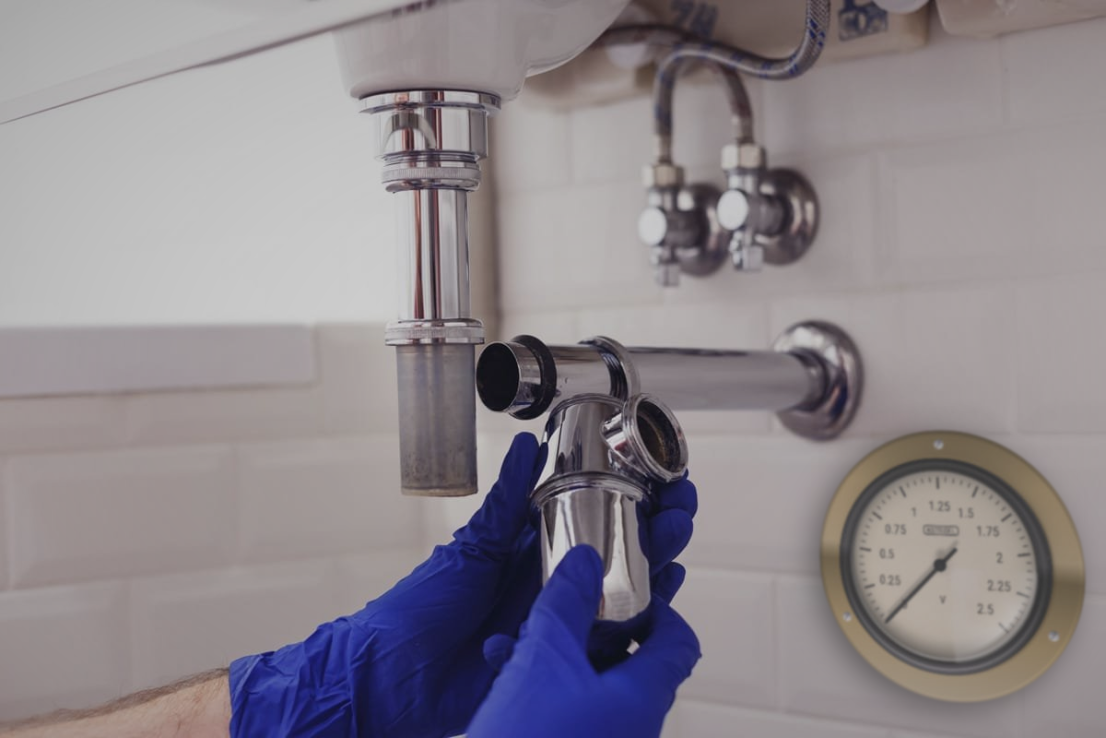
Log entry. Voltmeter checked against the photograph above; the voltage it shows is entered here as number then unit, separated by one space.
0 V
